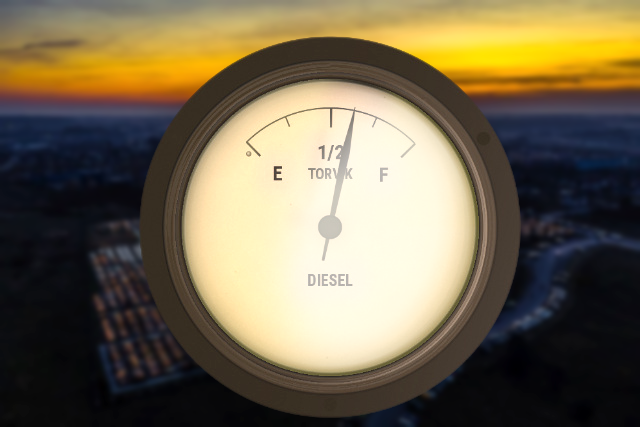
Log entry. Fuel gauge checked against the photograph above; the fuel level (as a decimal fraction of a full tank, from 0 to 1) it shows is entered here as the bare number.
0.625
